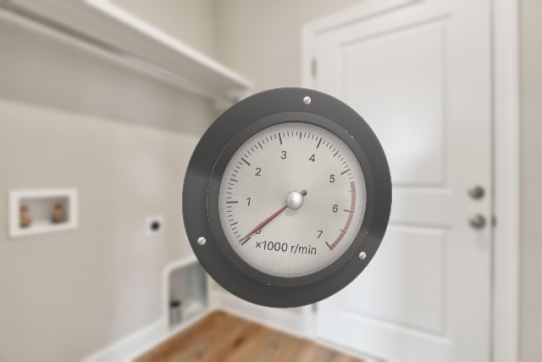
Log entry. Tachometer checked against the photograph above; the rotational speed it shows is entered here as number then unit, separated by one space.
100 rpm
